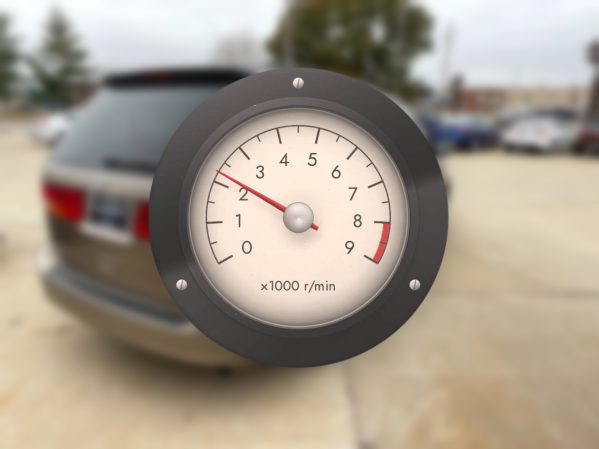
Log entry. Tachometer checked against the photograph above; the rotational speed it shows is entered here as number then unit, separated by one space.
2250 rpm
